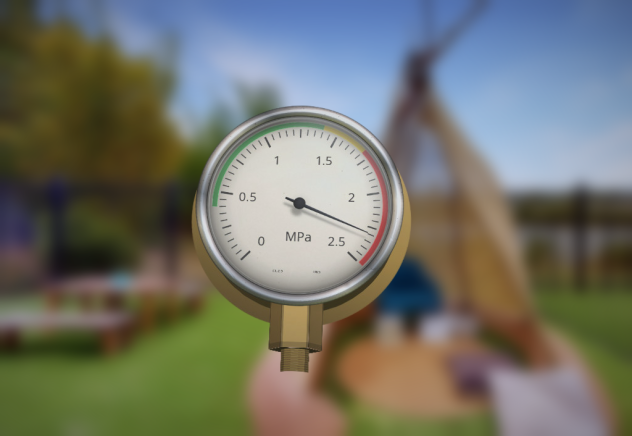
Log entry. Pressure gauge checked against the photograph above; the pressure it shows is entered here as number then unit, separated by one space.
2.3 MPa
